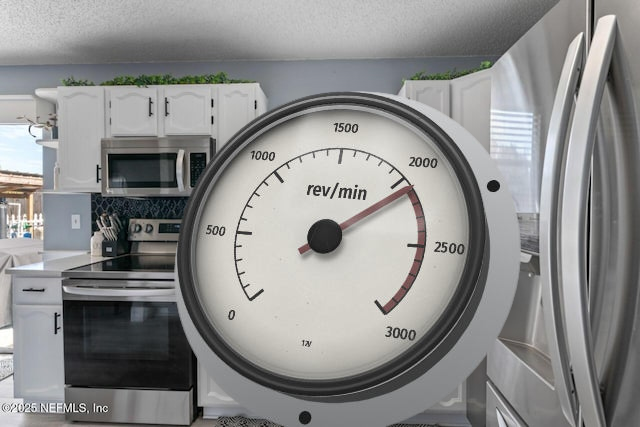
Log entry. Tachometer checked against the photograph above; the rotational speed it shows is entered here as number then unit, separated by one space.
2100 rpm
